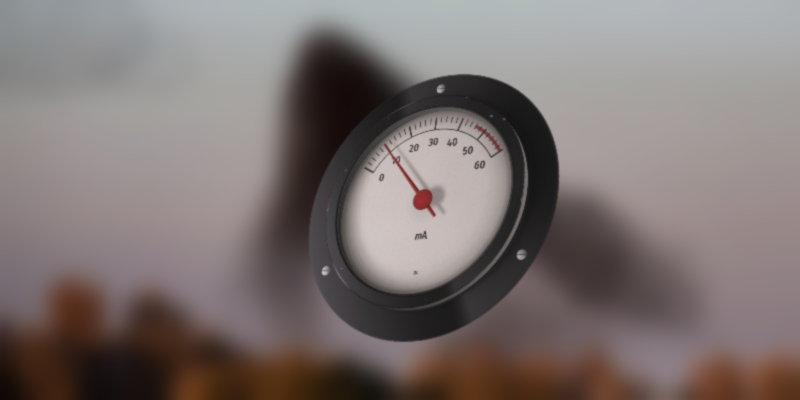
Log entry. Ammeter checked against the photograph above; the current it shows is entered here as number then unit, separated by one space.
10 mA
